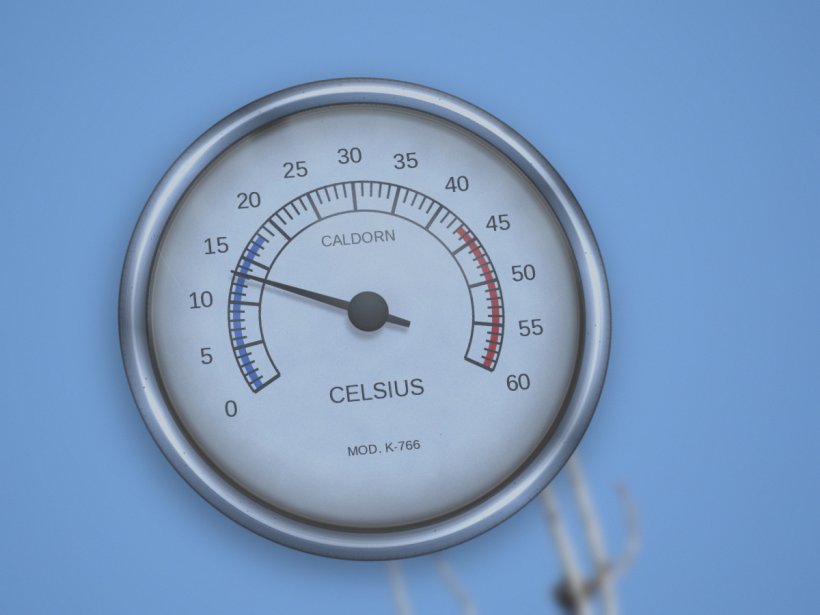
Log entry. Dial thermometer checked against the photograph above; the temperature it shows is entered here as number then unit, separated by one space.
13 °C
